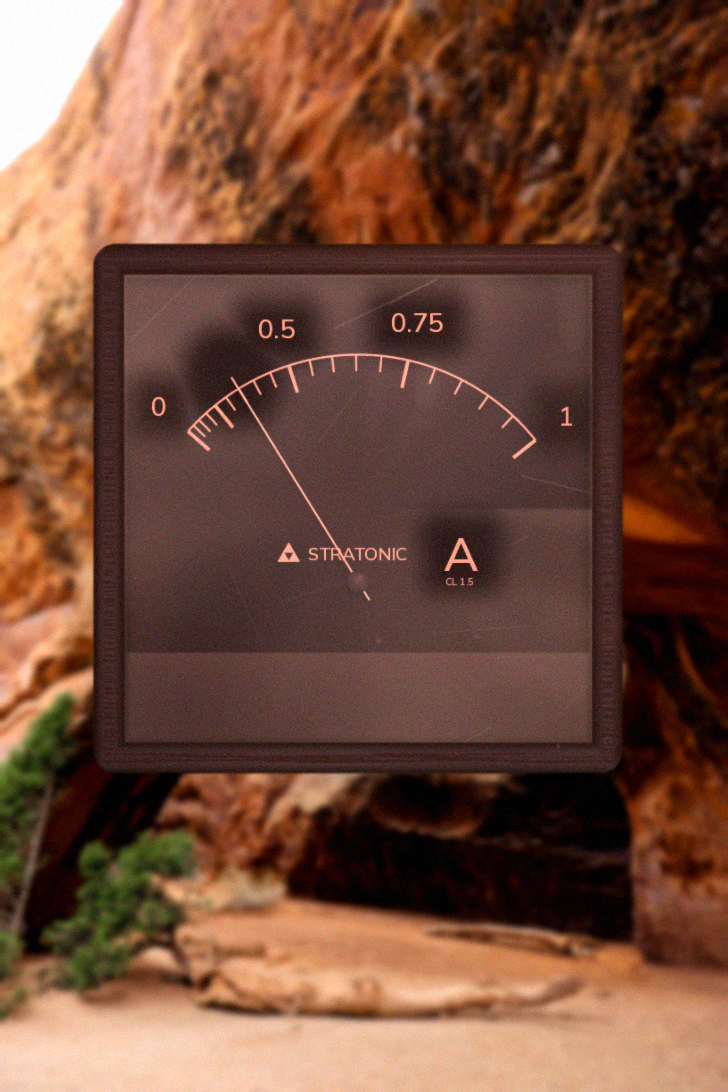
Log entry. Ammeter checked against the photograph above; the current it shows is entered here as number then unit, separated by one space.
0.35 A
